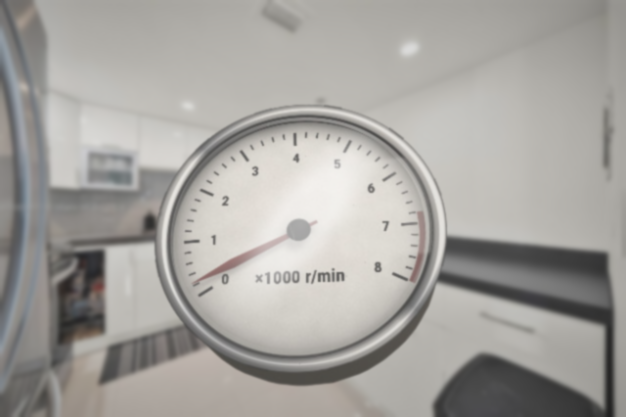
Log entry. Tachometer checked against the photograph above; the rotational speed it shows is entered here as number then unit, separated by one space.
200 rpm
